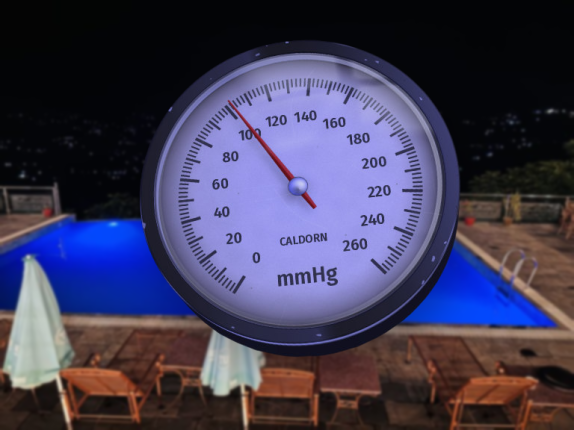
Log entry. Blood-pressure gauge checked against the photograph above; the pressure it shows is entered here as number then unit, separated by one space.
102 mmHg
